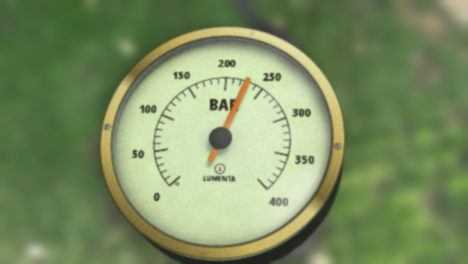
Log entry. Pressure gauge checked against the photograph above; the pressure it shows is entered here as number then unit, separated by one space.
230 bar
